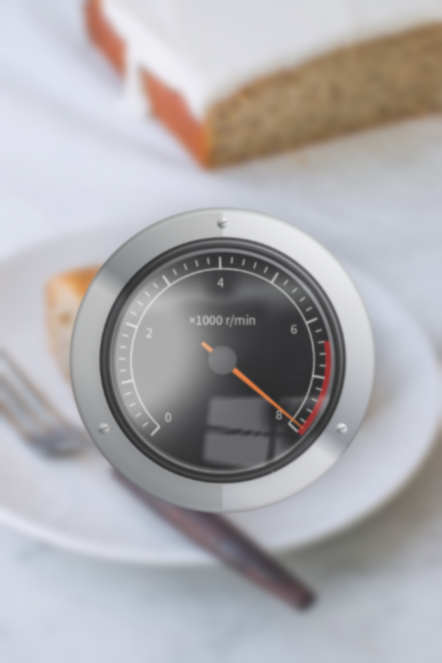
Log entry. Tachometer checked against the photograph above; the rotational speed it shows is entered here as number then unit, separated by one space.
7900 rpm
